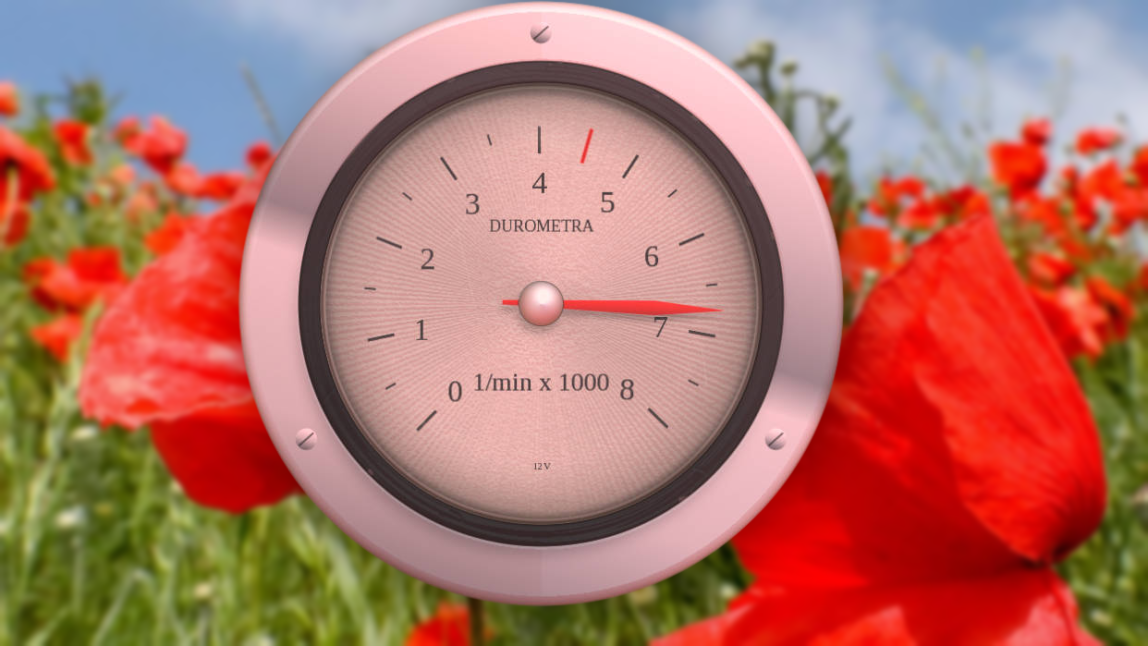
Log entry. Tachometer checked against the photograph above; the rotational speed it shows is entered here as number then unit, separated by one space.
6750 rpm
